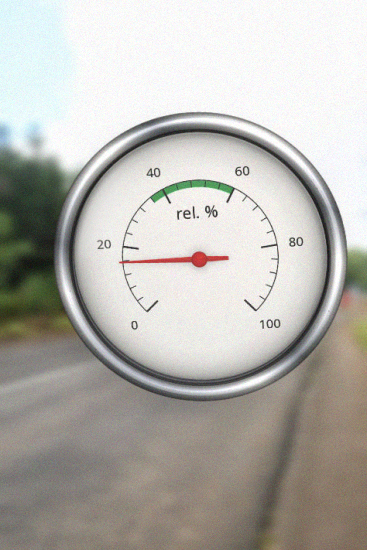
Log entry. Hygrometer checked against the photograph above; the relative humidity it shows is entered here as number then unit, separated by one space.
16 %
